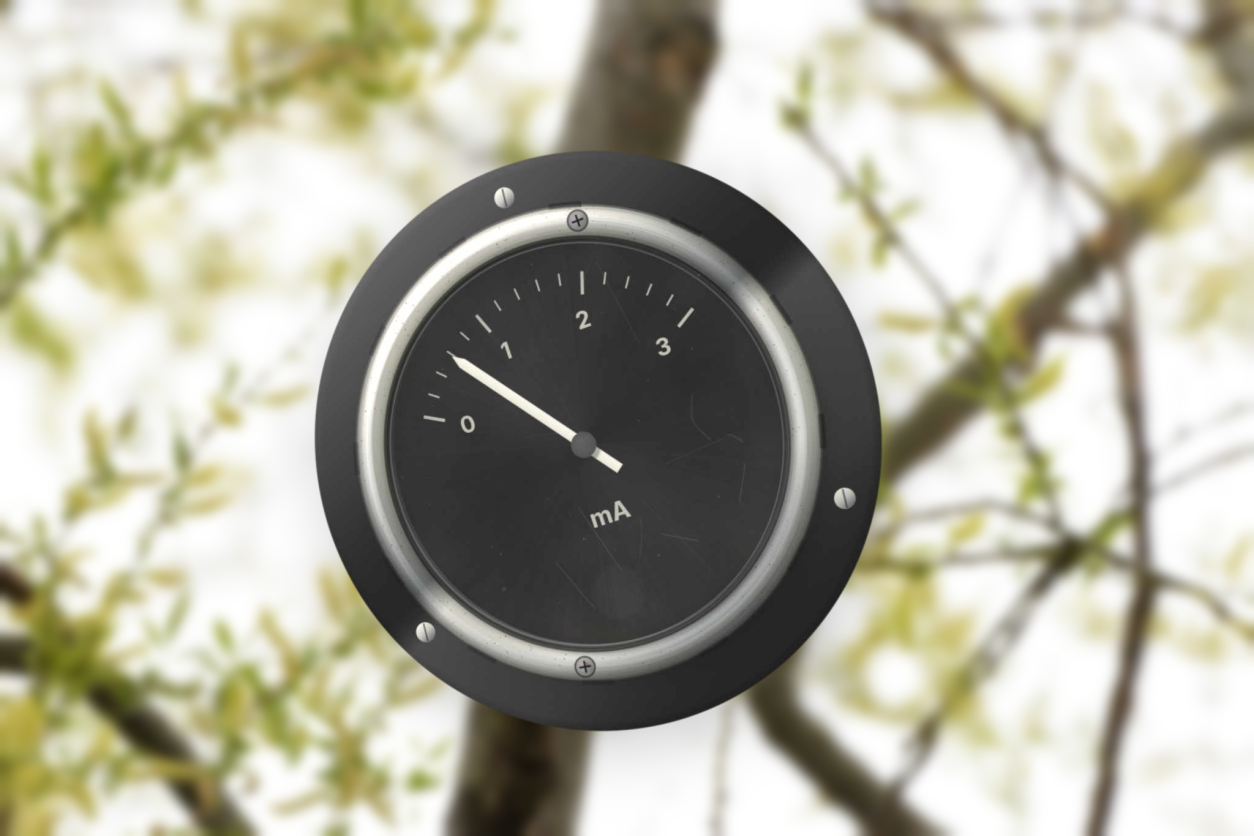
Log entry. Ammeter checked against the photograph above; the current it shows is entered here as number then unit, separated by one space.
0.6 mA
